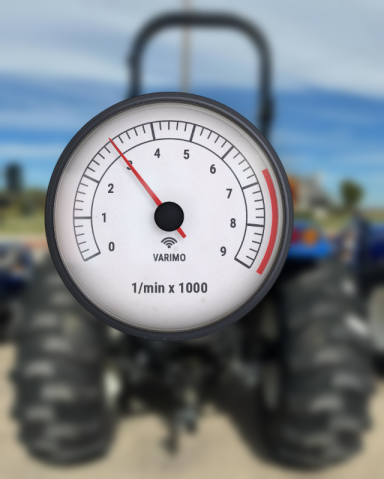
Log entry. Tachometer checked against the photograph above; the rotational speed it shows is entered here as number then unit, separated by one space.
3000 rpm
